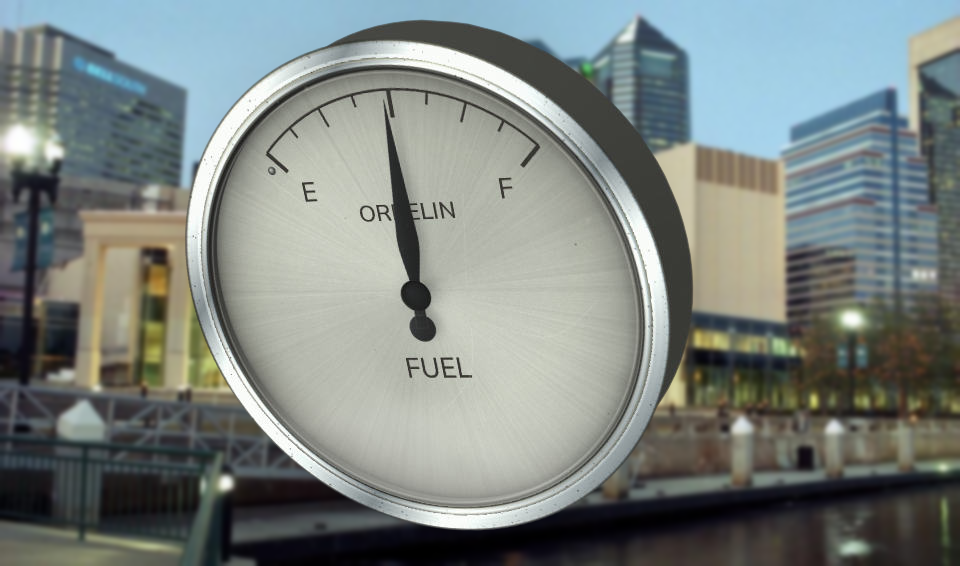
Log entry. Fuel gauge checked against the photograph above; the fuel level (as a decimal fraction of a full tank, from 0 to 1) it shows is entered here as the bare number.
0.5
